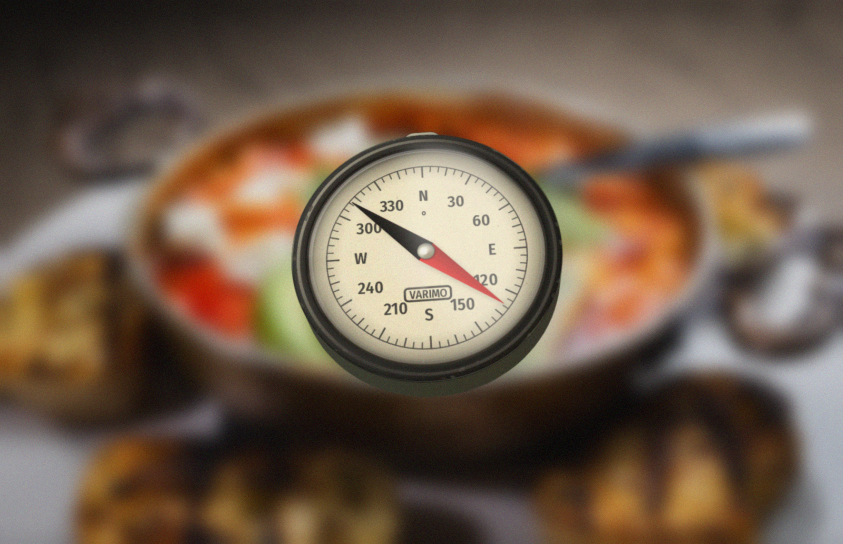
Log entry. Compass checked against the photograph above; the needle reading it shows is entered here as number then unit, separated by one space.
130 °
